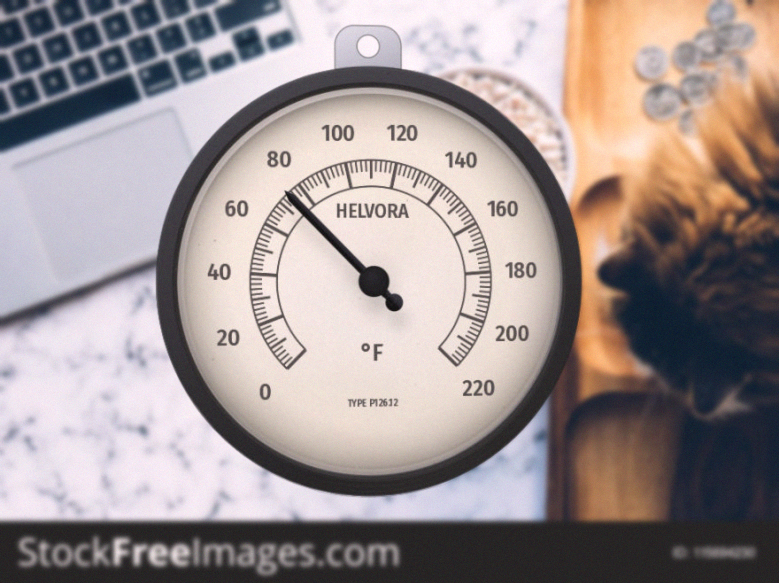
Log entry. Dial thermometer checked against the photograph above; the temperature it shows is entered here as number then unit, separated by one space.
74 °F
